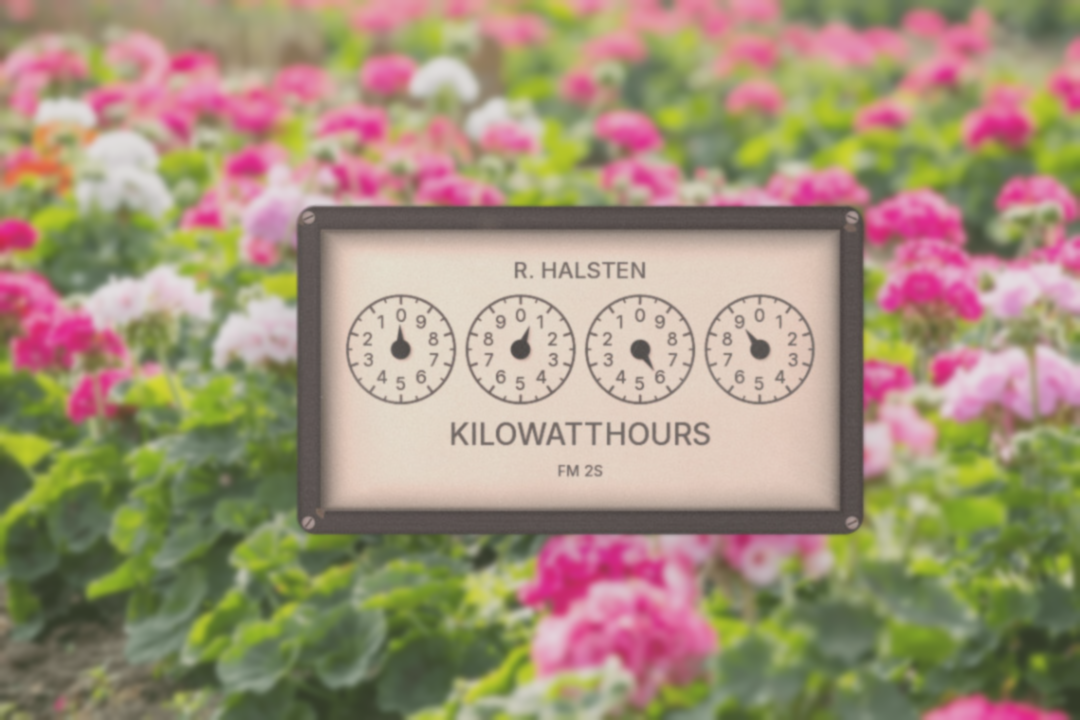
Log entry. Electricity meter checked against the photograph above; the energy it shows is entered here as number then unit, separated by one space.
59 kWh
